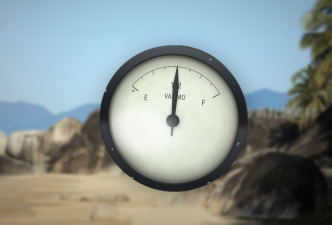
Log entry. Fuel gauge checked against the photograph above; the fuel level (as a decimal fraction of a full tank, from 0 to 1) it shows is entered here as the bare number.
0.5
